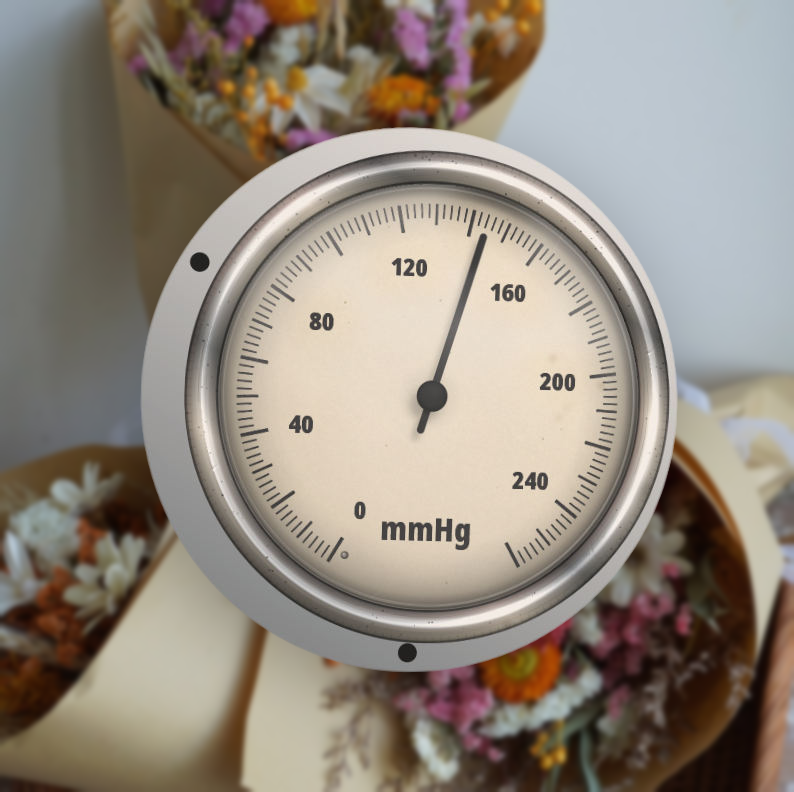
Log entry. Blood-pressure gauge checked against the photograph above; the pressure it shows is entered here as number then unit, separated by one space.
144 mmHg
